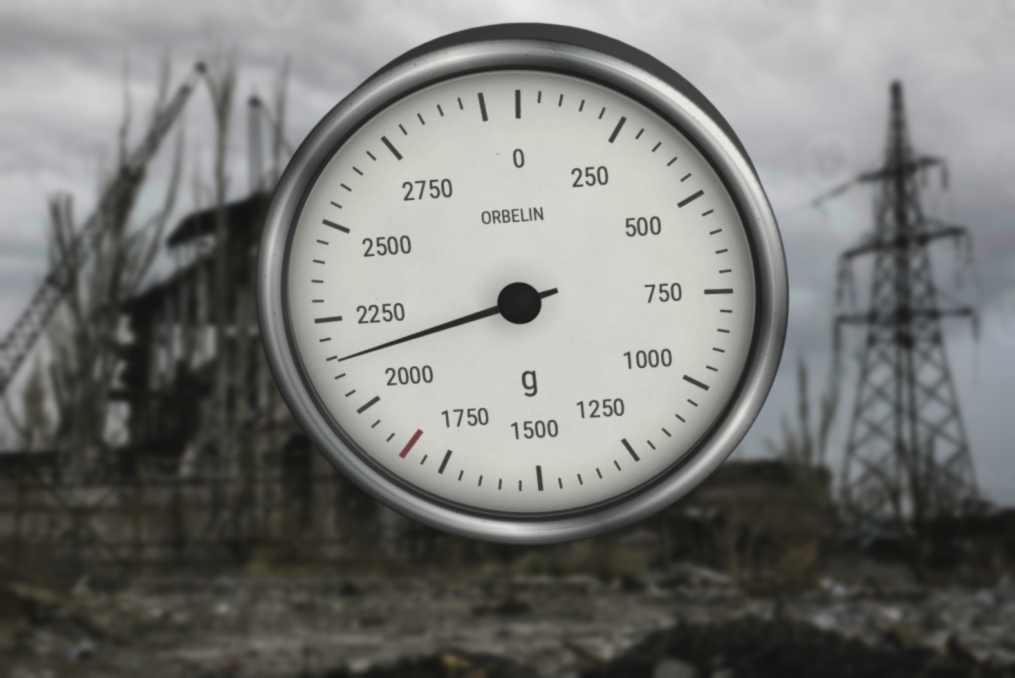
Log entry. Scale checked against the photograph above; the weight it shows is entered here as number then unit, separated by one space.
2150 g
